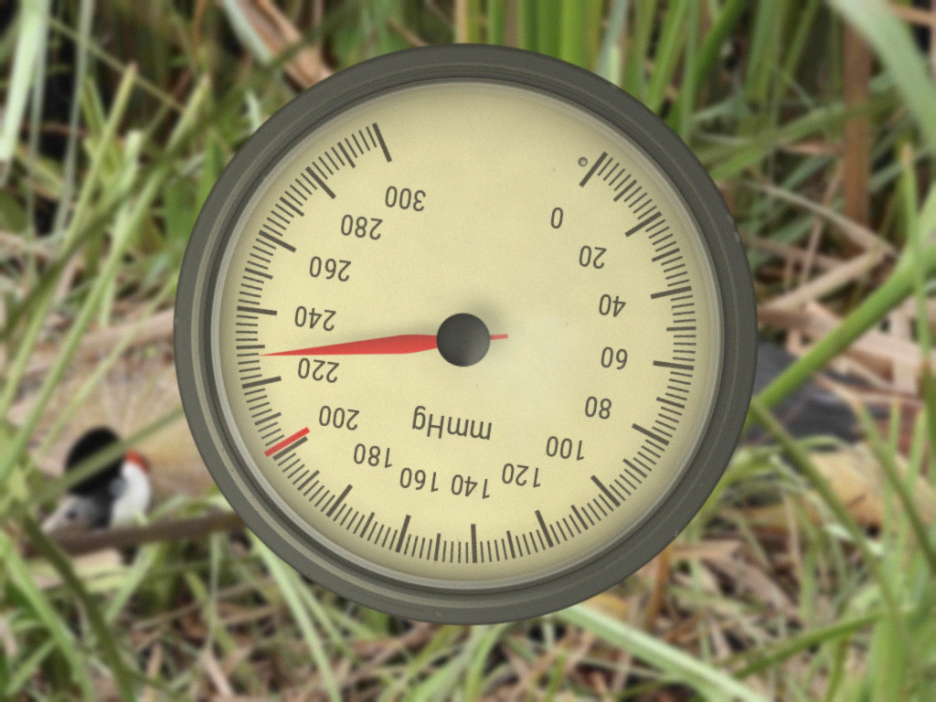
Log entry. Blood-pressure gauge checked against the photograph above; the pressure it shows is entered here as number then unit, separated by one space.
228 mmHg
